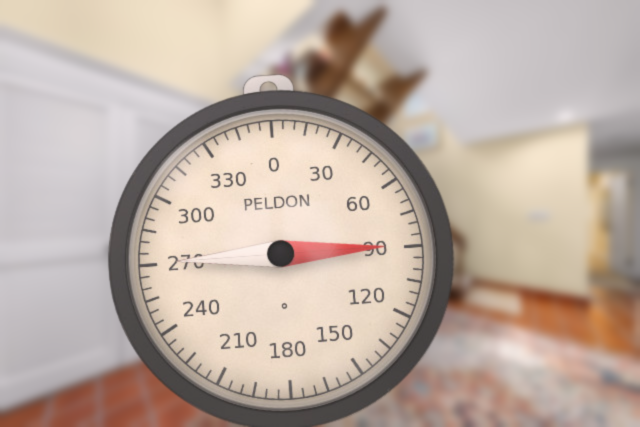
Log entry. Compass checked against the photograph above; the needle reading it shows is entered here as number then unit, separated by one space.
90 °
